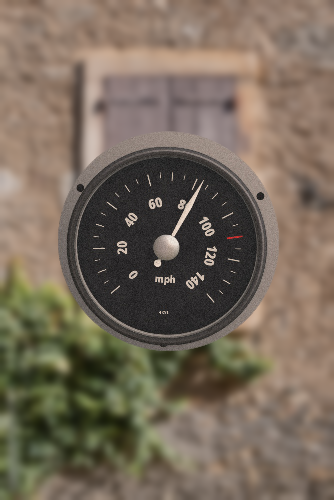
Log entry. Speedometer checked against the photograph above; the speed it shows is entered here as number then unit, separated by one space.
82.5 mph
